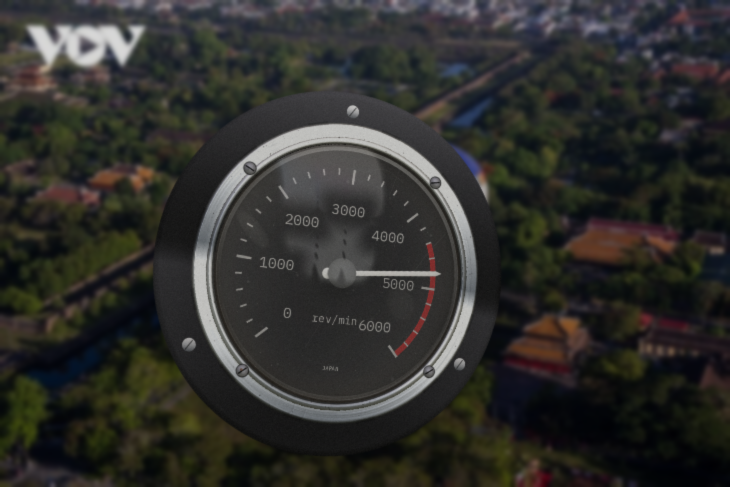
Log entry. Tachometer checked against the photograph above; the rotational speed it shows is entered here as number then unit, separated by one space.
4800 rpm
